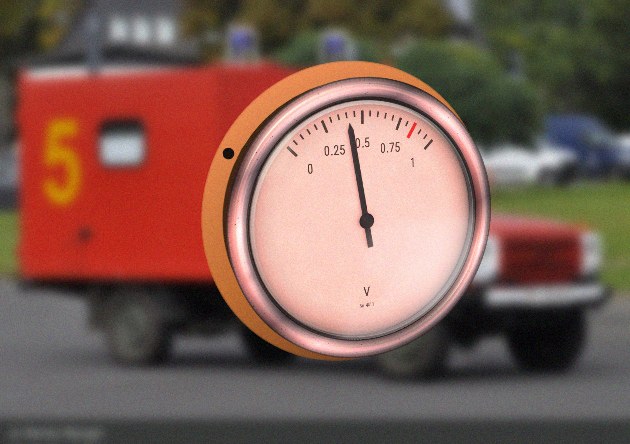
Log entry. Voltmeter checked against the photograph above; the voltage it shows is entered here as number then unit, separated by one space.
0.4 V
